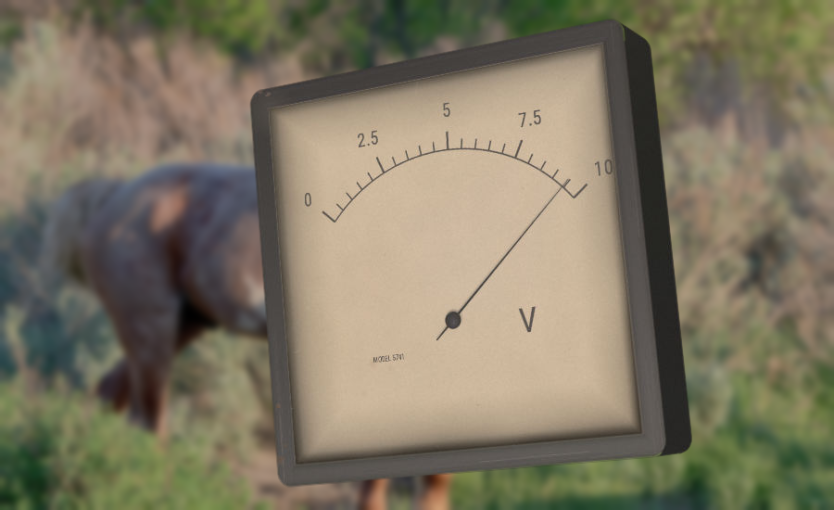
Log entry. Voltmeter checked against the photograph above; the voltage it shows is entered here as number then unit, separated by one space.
9.5 V
